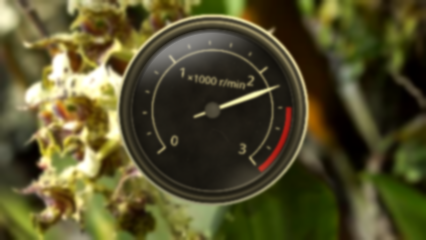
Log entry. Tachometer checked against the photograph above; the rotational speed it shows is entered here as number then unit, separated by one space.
2200 rpm
